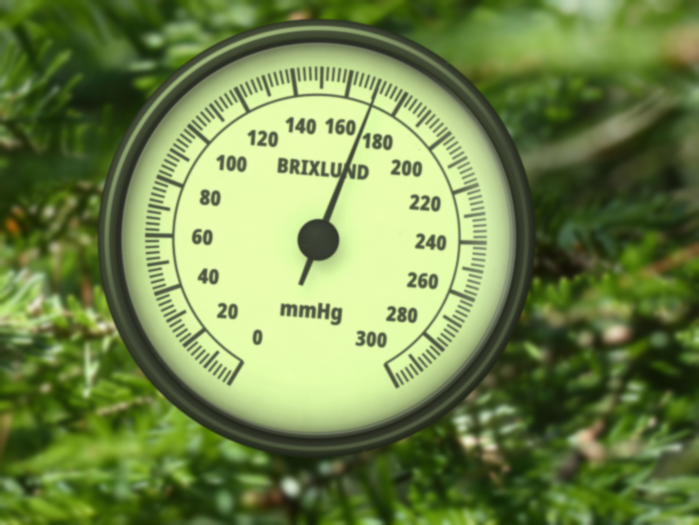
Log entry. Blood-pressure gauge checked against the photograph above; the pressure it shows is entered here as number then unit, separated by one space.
170 mmHg
